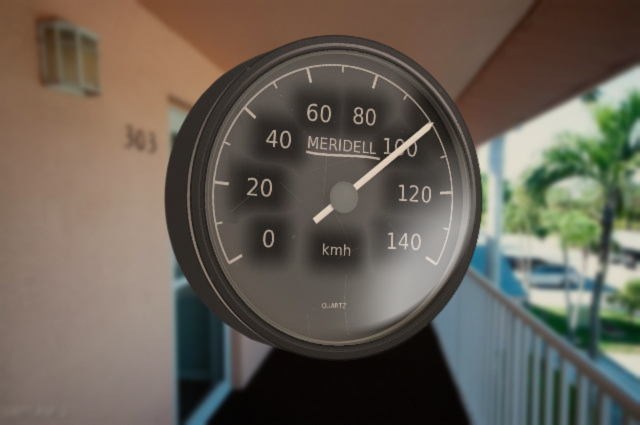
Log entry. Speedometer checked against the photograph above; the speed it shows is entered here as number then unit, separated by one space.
100 km/h
